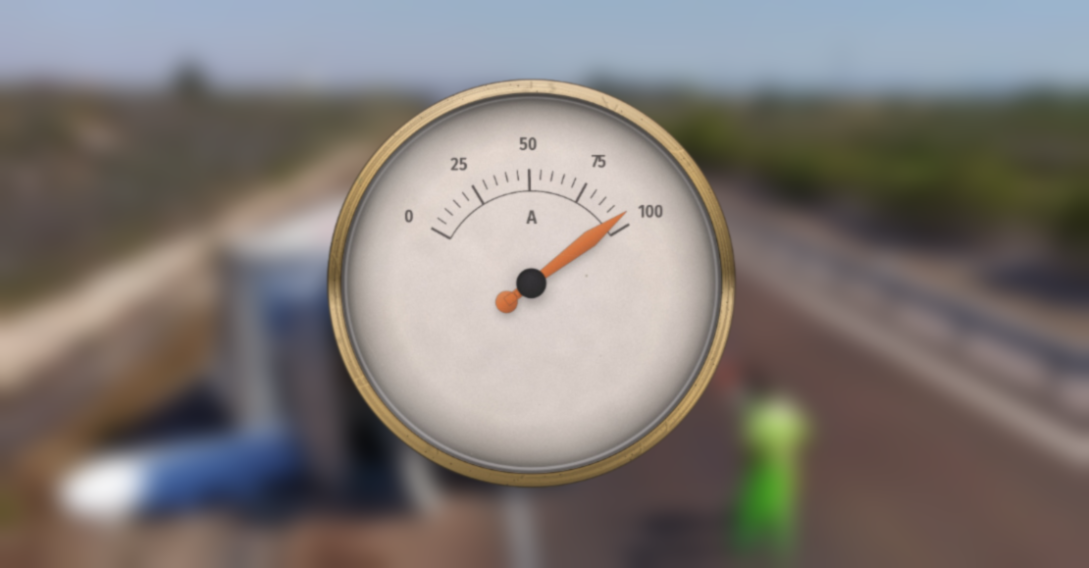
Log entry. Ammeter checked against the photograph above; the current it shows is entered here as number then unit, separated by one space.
95 A
